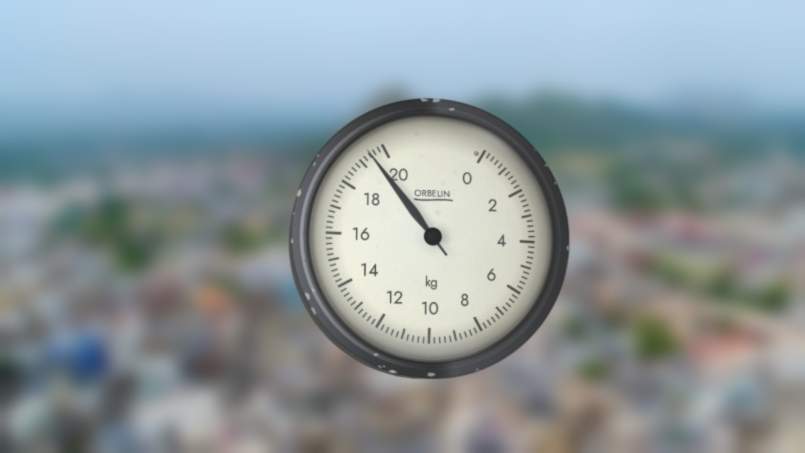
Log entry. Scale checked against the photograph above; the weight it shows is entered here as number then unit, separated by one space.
19.4 kg
